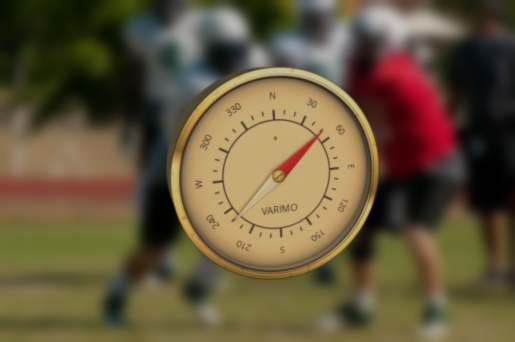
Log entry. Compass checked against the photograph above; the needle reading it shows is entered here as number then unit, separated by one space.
50 °
